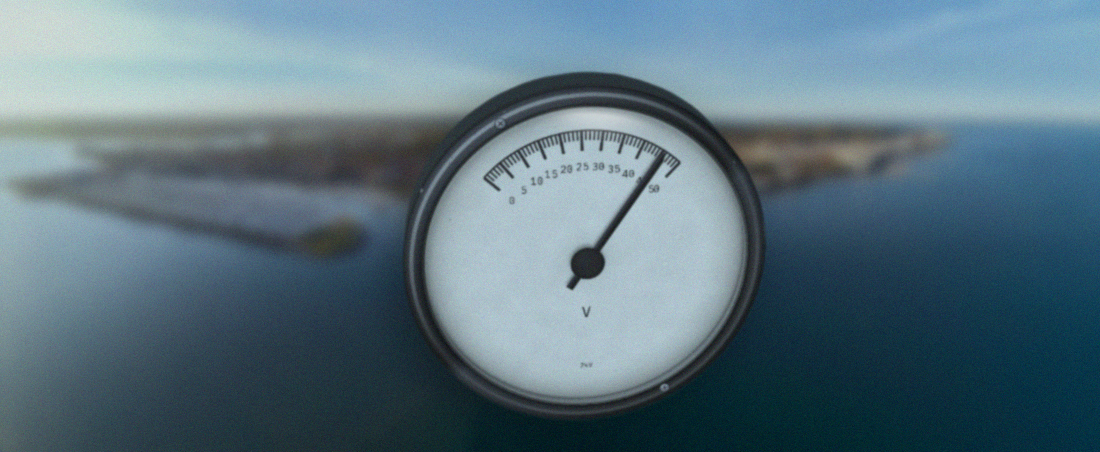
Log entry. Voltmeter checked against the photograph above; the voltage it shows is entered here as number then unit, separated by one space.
45 V
